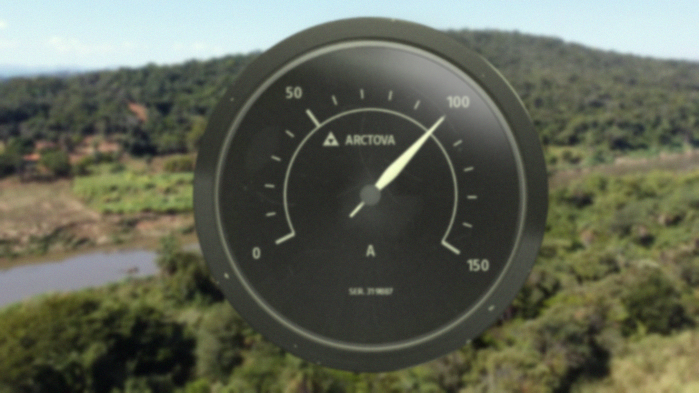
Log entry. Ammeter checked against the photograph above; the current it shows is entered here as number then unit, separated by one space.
100 A
